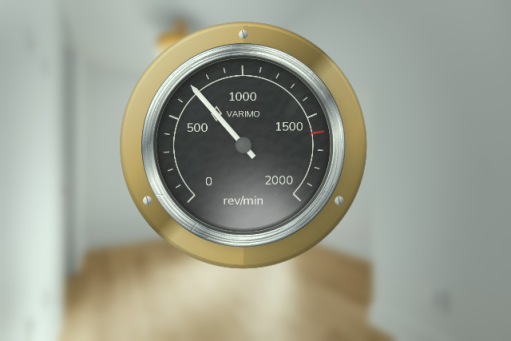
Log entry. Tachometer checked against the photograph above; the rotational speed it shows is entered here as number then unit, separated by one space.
700 rpm
